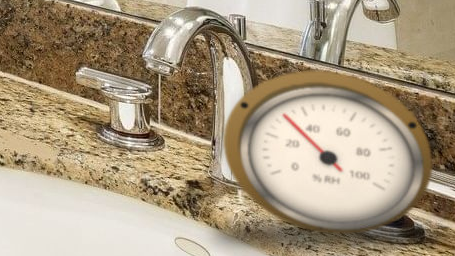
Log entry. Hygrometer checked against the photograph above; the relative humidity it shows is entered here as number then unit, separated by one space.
32 %
